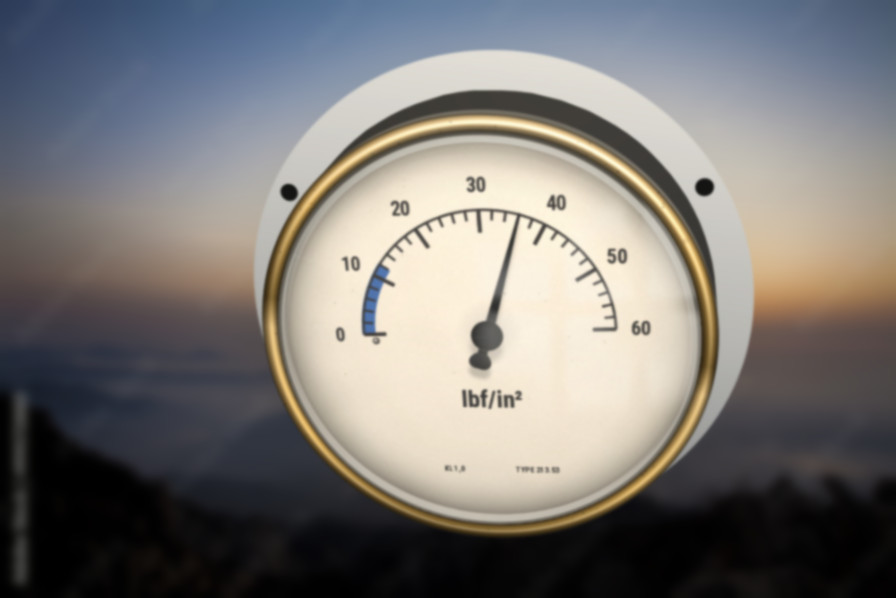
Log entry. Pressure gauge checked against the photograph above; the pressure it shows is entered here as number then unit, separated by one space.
36 psi
